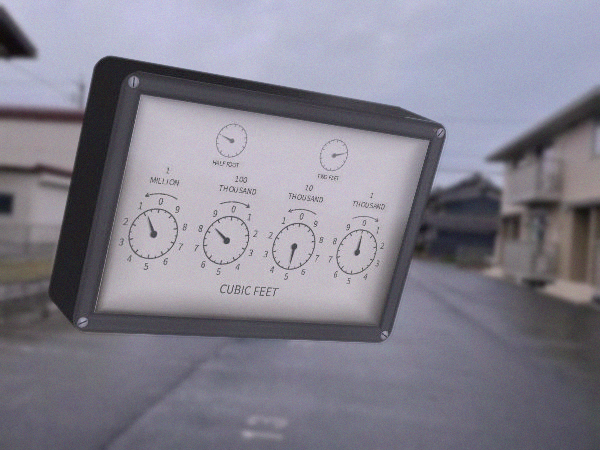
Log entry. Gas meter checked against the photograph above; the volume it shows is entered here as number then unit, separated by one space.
85000 ft³
